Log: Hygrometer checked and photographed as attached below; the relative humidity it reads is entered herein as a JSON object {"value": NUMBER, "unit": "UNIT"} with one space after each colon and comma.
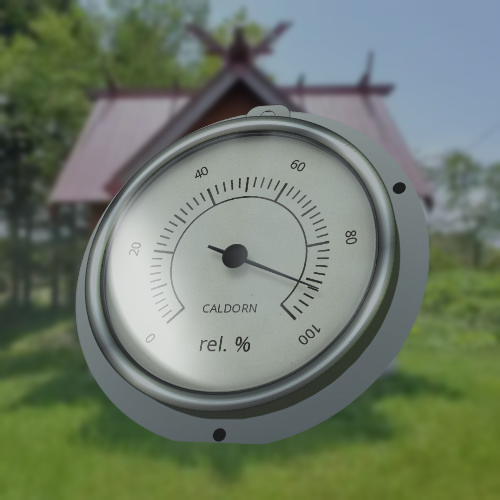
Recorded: {"value": 92, "unit": "%"}
